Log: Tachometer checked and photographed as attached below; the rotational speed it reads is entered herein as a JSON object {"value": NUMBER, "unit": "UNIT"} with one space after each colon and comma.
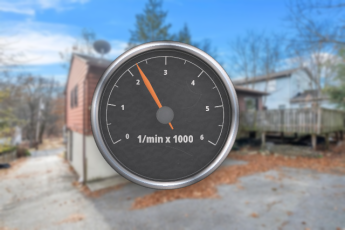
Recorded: {"value": 2250, "unit": "rpm"}
